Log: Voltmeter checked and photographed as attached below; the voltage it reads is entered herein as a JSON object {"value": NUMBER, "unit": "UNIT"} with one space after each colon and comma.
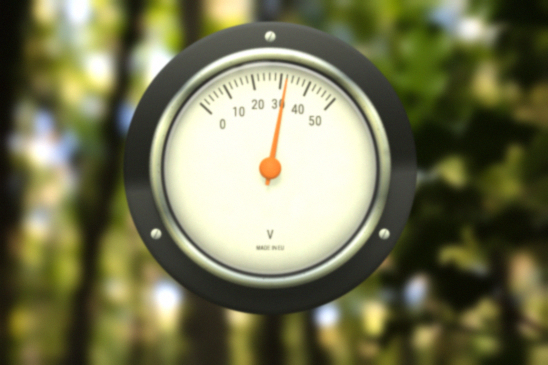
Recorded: {"value": 32, "unit": "V"}
